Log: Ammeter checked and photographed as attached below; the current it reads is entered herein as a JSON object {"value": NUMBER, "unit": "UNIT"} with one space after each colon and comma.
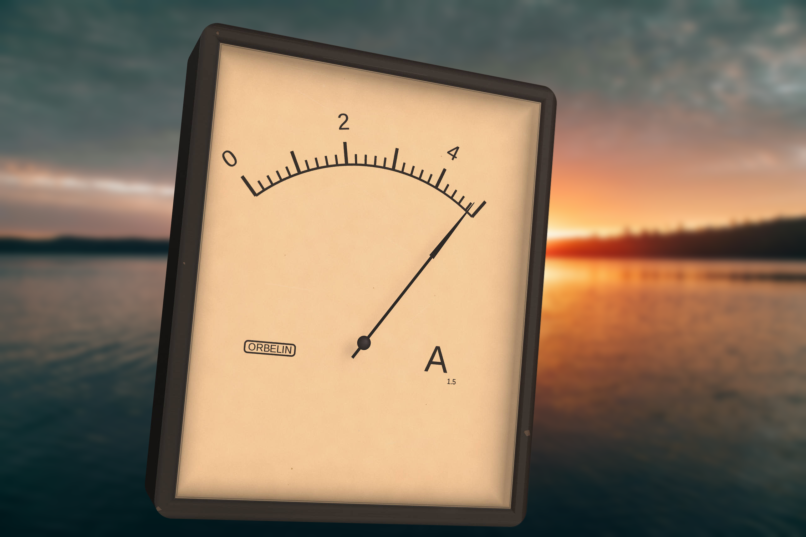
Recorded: {"value": 4.8, "unit": "A"}
